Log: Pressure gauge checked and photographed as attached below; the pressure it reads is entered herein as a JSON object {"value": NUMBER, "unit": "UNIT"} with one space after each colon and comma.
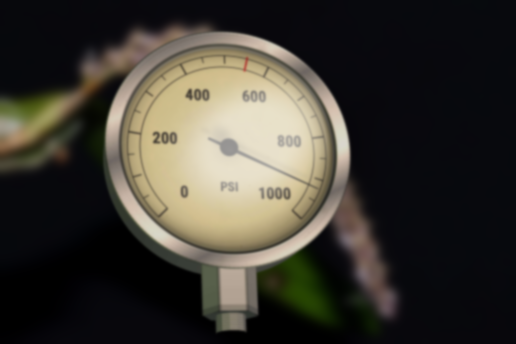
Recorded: {"value": 925, "unit": "psi"}
